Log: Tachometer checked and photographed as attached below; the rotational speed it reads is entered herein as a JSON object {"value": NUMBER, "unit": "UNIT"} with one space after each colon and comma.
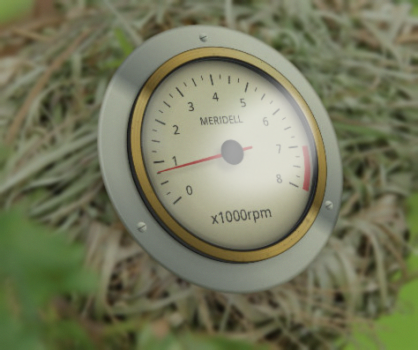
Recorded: {"value": 750, "unit": "rpm"}
